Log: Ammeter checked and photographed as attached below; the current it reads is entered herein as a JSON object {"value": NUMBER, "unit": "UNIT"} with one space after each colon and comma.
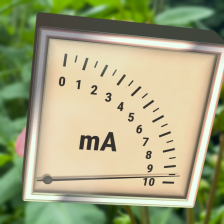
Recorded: {"value": 9.5, "unit": "mA"}
